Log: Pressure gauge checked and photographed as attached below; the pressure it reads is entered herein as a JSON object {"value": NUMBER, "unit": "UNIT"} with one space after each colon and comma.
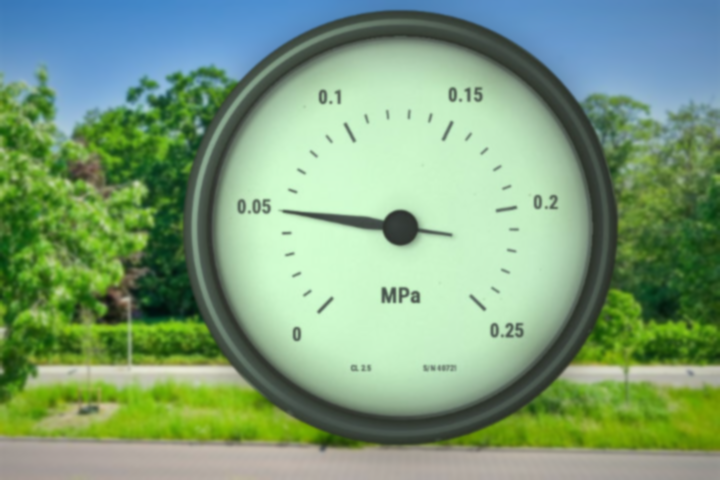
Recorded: {"value": 0.05, "unit": "MPa"}
